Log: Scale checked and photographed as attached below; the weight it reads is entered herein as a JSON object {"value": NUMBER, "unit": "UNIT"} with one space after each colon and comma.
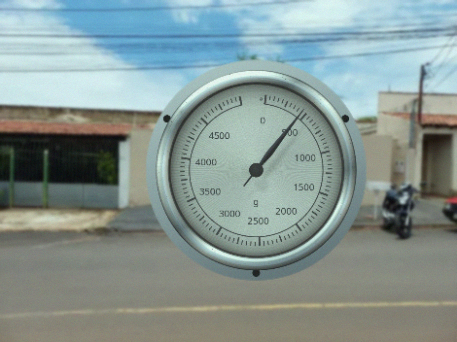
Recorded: {"value": 450, "unit": "g"}
